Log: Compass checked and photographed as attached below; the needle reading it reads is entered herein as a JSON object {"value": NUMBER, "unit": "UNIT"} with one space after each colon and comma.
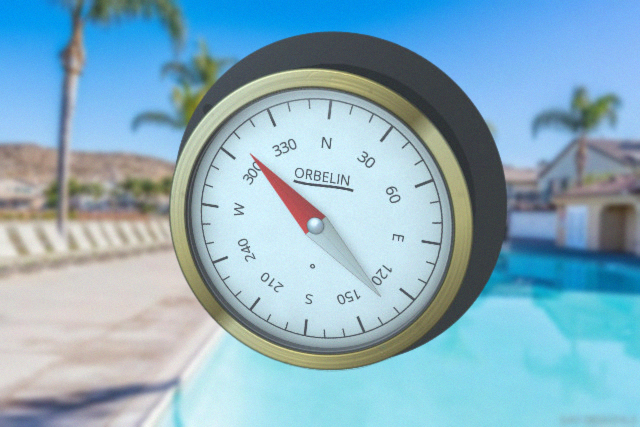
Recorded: {"value": 310, "unit": "°"}
